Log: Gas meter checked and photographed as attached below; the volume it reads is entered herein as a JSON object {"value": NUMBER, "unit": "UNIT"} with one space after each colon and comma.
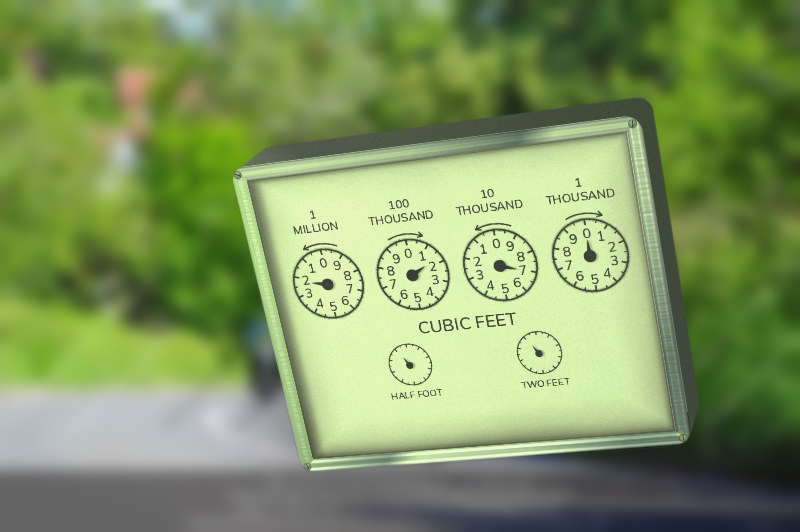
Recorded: {"value": 217000, "unit": "ft³"}
